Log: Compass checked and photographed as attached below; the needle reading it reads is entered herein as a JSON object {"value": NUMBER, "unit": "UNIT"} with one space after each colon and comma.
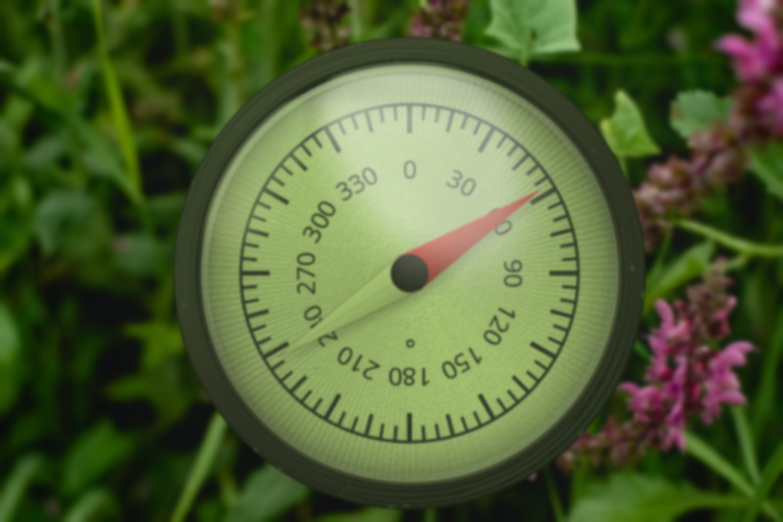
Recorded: {"value": 57.5, "unit": "°"}
